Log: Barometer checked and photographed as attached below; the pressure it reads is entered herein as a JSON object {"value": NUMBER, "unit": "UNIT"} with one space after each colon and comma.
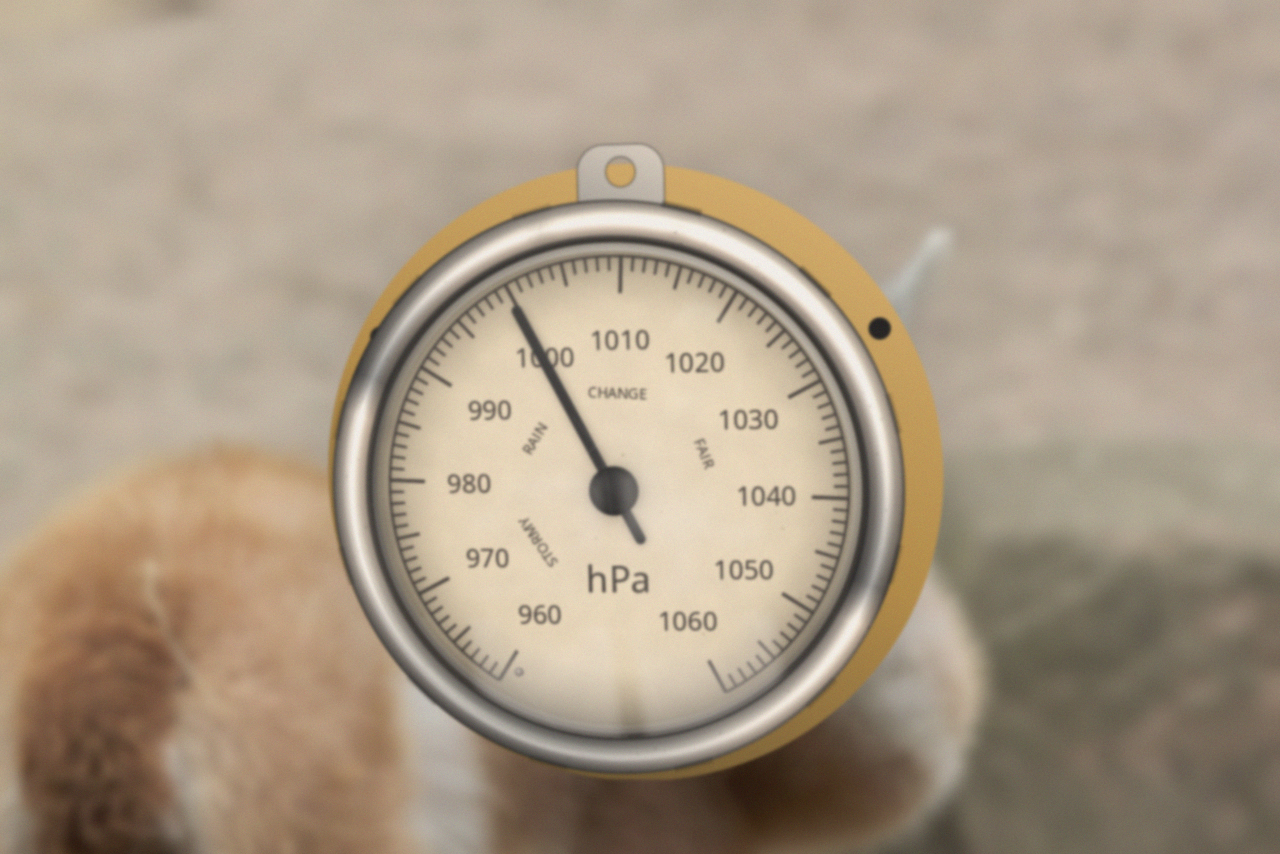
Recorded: {"value": 1000, "unit": "hPa"}
